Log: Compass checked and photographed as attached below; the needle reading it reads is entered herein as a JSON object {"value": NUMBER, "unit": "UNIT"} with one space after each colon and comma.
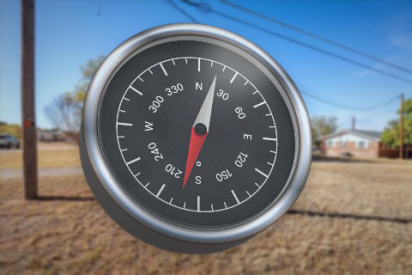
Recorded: {"value": 195, "unit": "°"}
